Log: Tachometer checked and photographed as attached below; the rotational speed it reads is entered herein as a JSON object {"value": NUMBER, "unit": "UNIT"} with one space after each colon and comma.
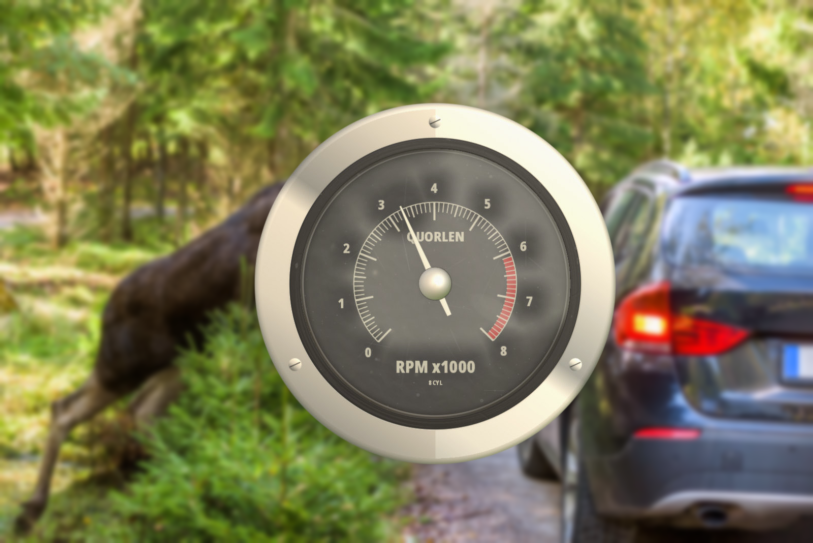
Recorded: {"value": 3300, "unit": "rpm"}
